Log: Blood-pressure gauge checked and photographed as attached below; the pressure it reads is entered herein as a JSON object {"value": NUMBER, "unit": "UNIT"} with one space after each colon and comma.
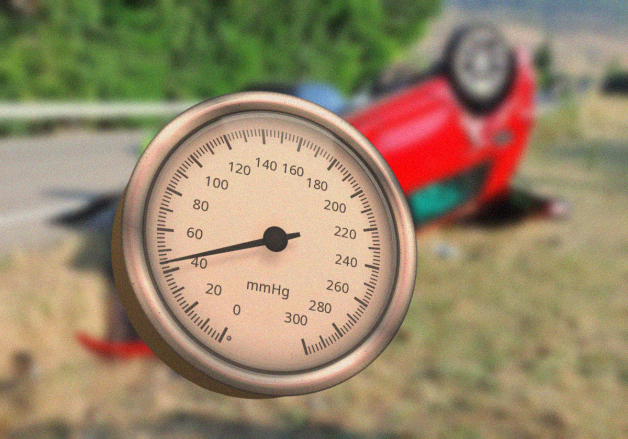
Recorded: {"value": 44, "unit": "mmHg"}
